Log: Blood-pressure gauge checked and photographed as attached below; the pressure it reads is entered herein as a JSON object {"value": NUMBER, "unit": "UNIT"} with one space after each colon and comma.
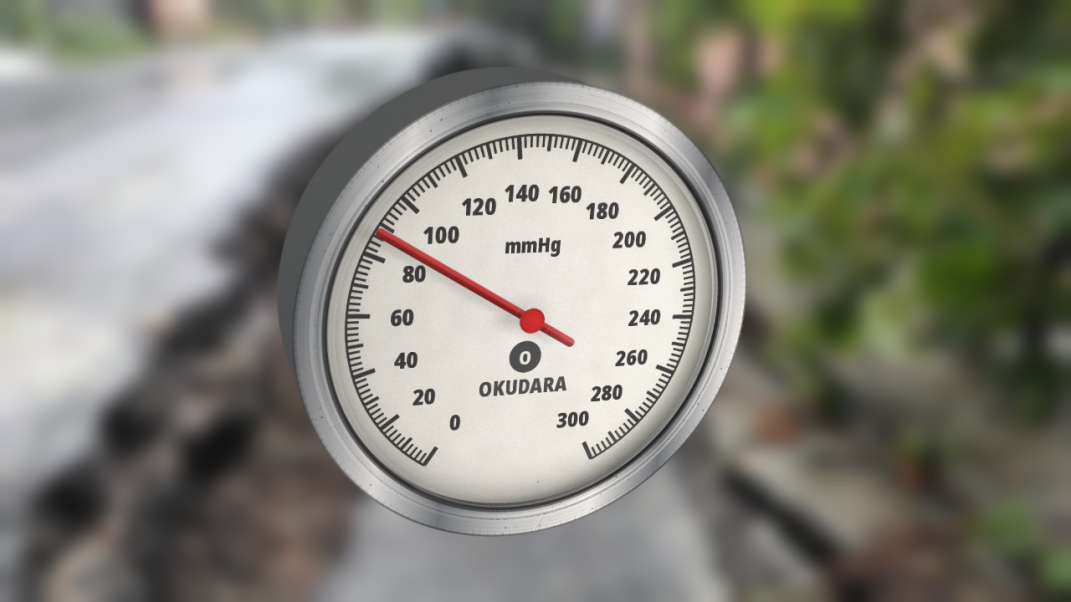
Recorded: {"value": 88, "unit": "mmHg"}
